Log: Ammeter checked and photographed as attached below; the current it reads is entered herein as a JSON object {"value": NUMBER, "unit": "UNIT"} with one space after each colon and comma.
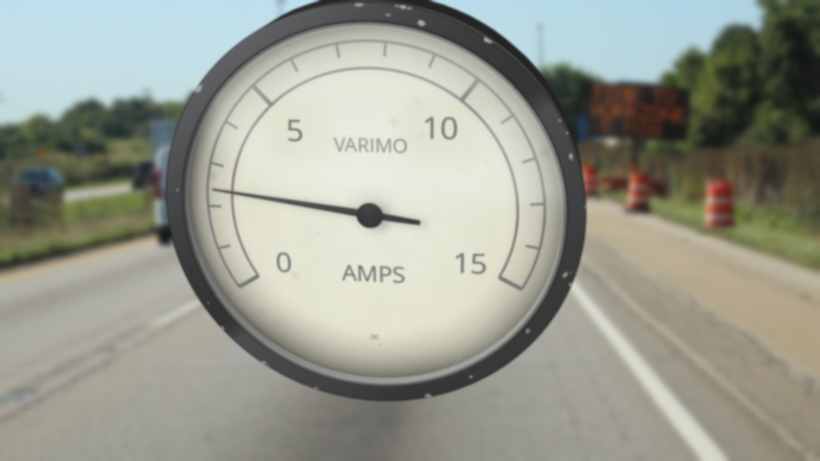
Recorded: {"value": 2.5, "unit": "A"}
